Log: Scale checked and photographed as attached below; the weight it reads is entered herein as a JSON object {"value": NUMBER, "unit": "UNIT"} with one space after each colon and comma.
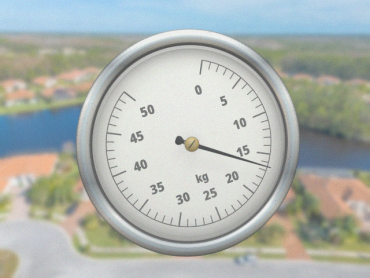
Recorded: {"value": 16.5, "unit": "kg"}
